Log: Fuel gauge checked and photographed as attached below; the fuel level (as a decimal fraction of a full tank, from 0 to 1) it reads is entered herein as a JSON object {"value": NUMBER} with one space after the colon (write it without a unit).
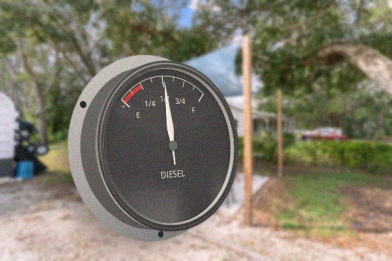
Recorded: {"value": 0.5}
